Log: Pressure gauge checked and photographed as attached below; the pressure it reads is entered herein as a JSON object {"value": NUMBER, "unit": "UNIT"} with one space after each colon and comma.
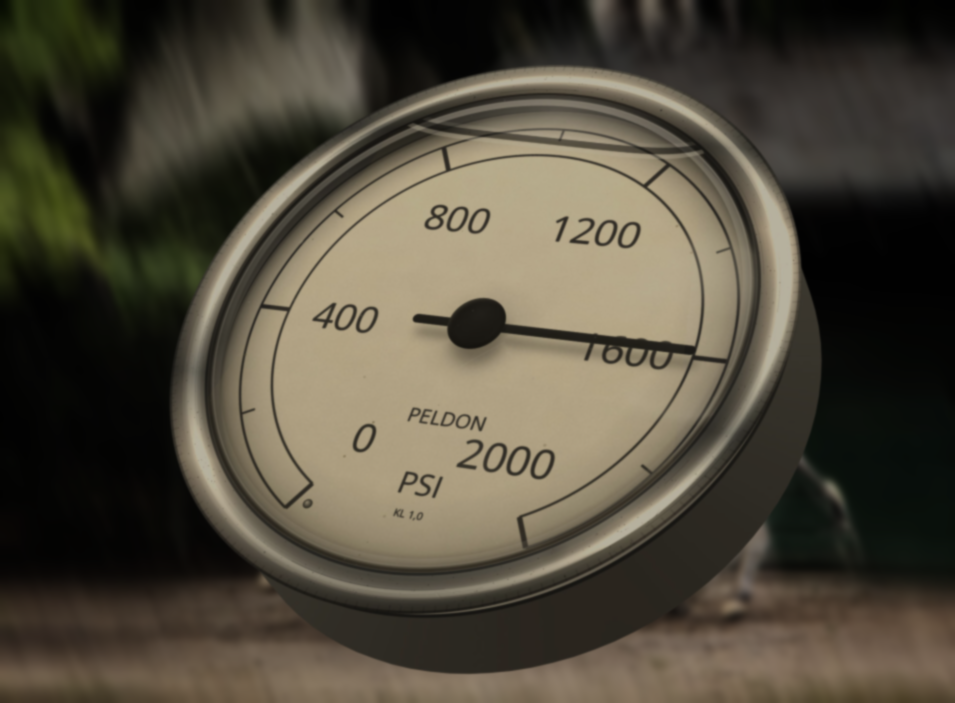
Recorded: {"value": 1600, "unit": "psi"}
